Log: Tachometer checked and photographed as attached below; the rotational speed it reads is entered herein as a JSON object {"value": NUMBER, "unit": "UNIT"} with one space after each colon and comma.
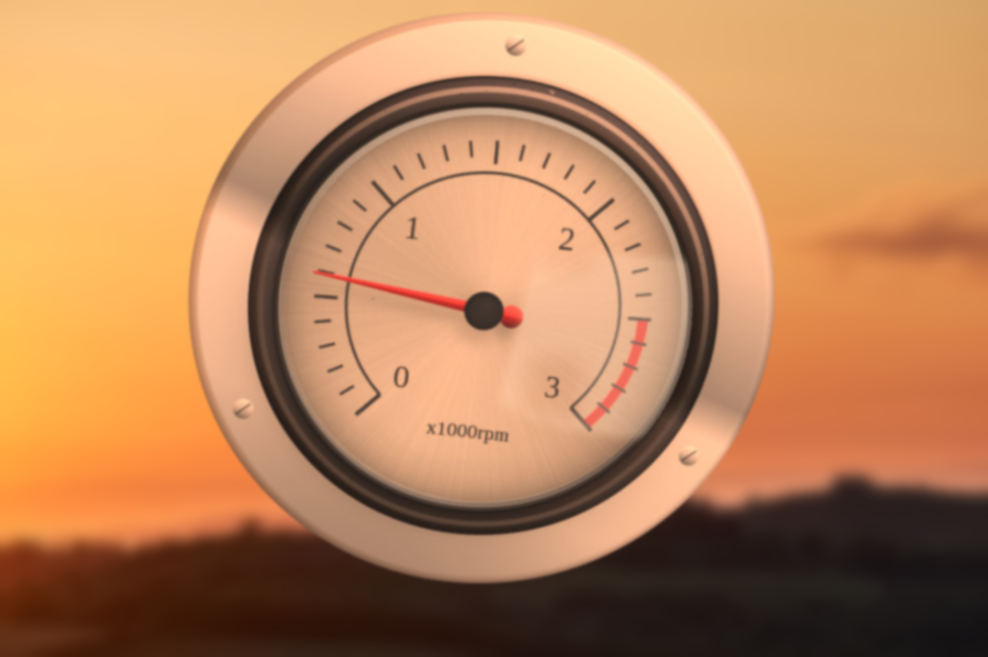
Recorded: {"value": 600, "unit": "rpm"}
